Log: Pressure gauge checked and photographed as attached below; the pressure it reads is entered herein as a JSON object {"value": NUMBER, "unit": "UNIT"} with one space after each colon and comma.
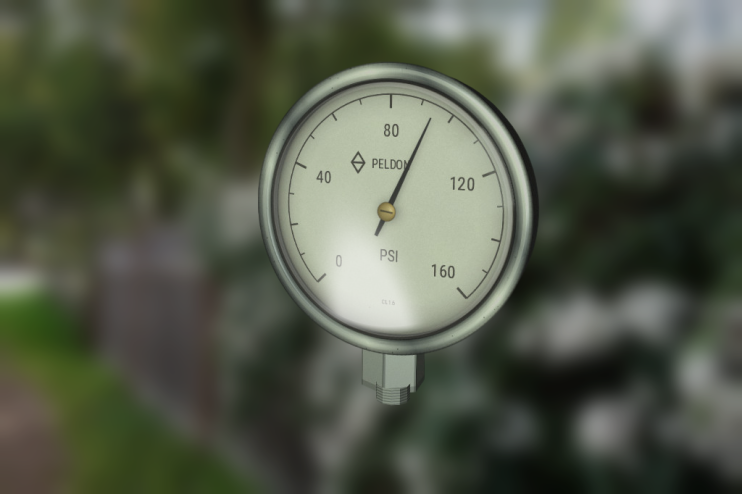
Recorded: {"value": 95, "unit": "psi"}
